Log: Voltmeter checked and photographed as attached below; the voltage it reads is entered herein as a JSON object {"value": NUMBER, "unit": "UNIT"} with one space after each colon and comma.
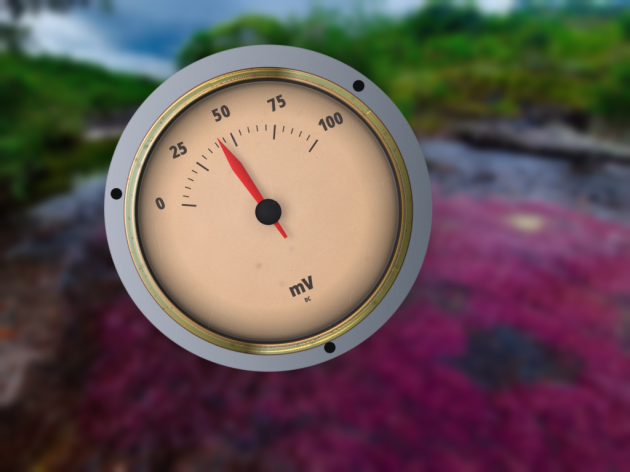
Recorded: {"value": 42.5, "unit": "mV"}
